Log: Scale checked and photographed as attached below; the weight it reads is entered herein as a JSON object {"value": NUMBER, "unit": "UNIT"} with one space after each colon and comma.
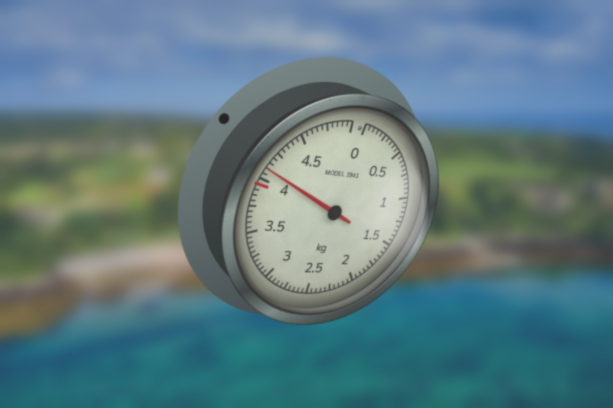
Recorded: {"value": 4.1, "unit": "kg"}
